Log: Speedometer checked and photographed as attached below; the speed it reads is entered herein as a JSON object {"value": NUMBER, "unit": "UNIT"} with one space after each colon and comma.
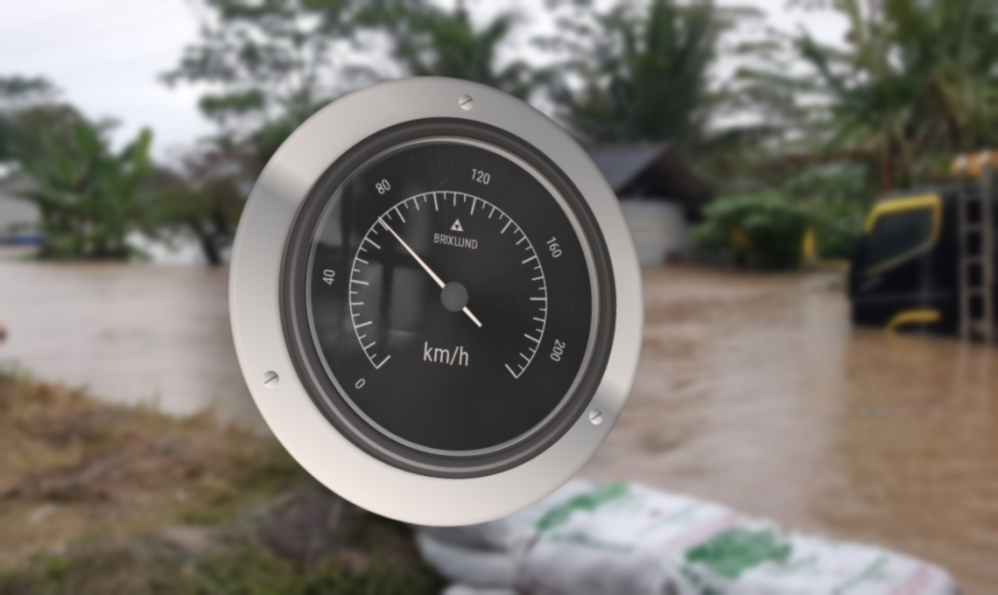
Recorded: {"value": 70, "unit": "km/h"}
